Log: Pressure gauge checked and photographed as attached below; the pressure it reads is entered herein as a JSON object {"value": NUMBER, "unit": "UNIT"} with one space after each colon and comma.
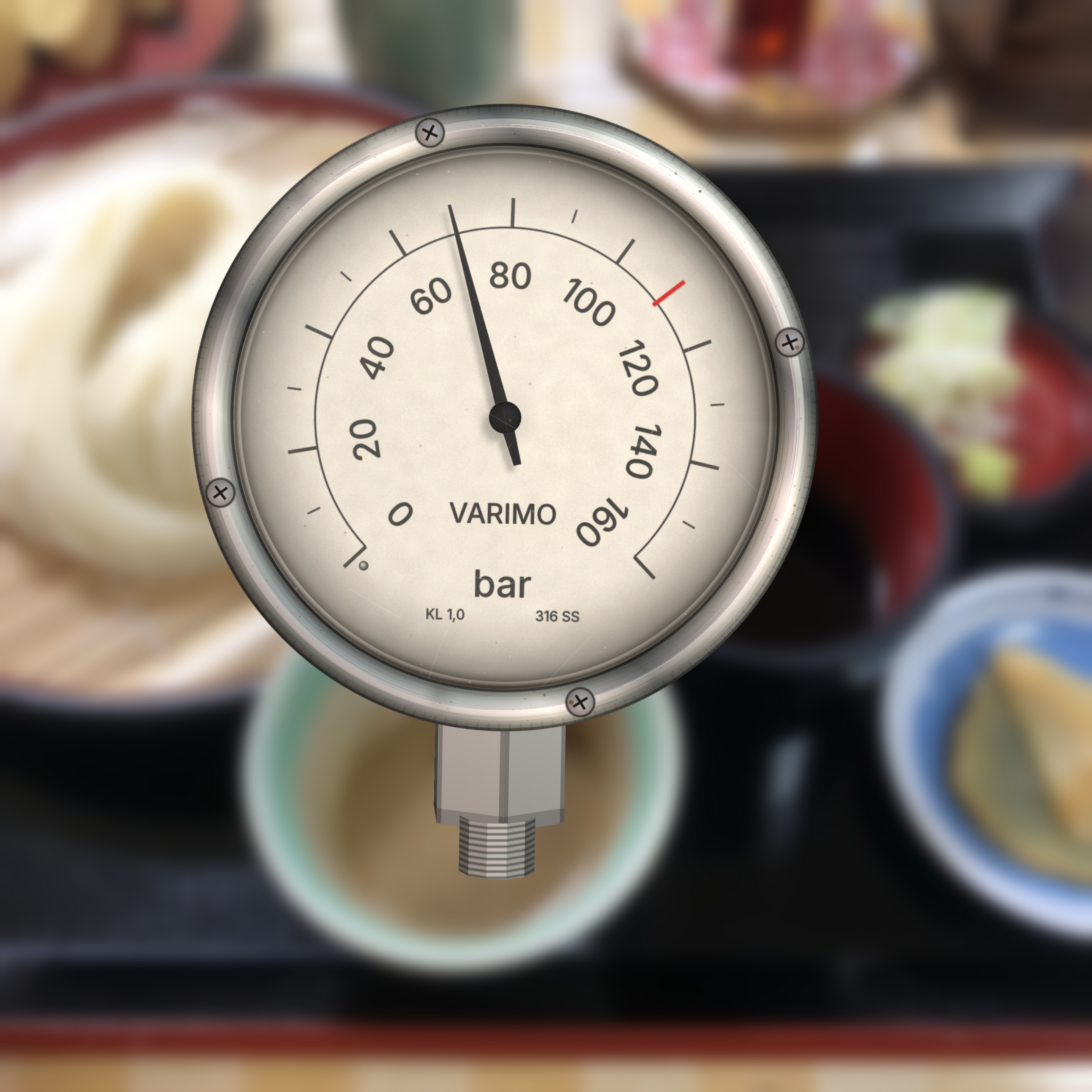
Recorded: {"value": 70, "unit": "bar"}
